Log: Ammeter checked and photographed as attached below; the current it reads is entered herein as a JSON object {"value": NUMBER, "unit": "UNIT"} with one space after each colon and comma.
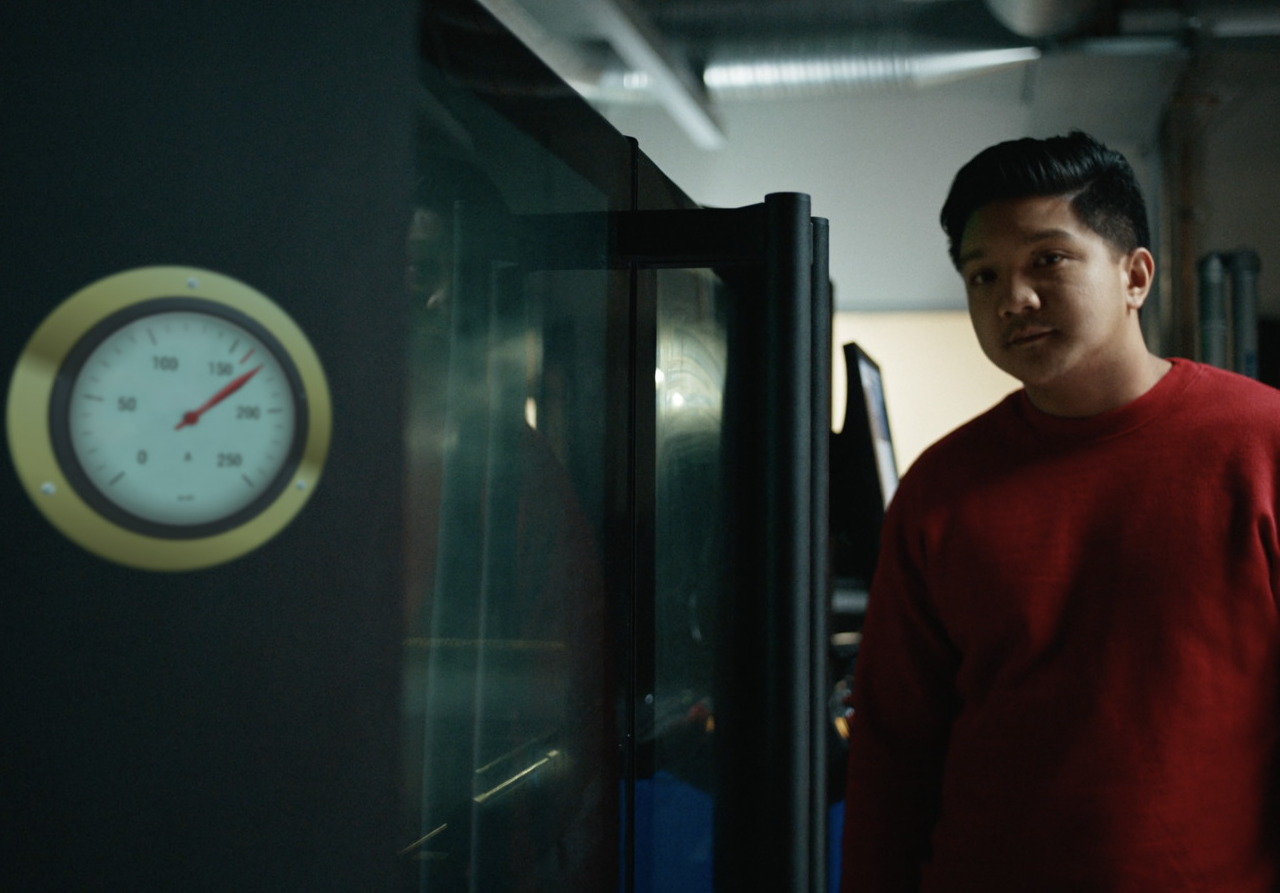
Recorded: {"value": 170, "unit": "A"}
